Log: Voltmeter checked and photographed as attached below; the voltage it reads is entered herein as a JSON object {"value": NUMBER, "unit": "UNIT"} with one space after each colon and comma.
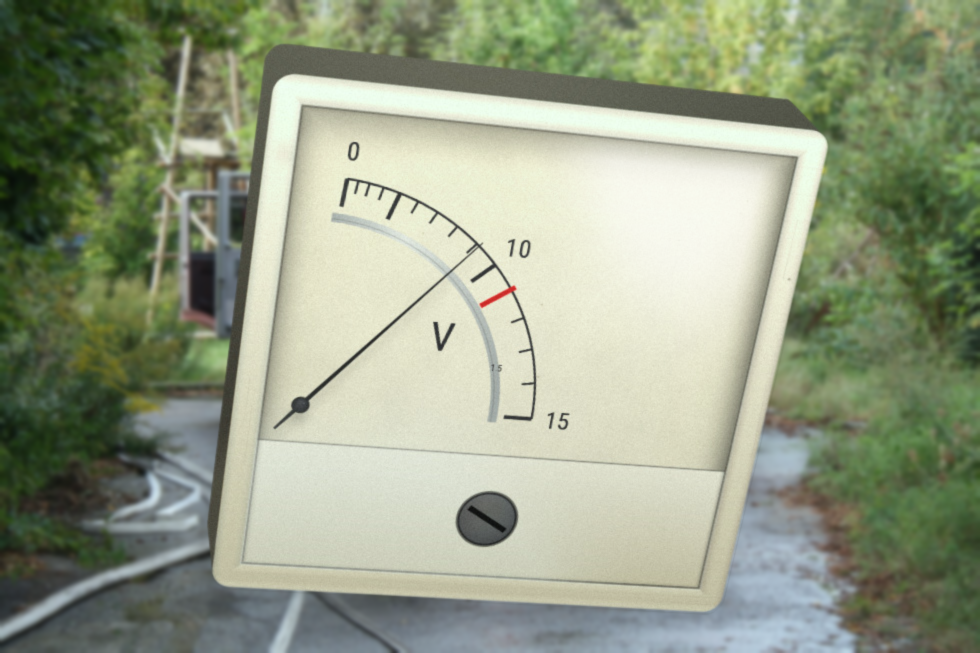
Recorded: {"value": 9, "unit": "V"}
